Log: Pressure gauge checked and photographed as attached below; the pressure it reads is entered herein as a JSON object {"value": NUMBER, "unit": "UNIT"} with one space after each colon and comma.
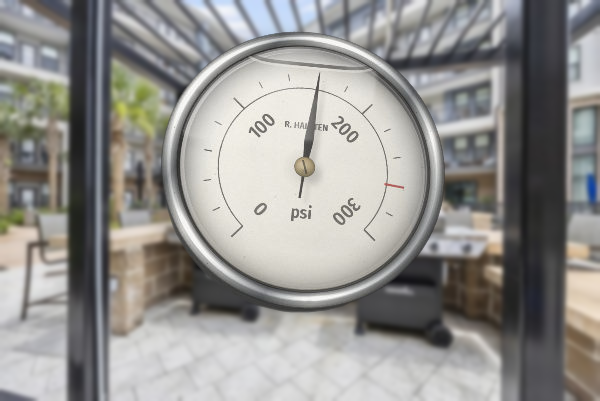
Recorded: {"value": 160, "unit": "psi"}
